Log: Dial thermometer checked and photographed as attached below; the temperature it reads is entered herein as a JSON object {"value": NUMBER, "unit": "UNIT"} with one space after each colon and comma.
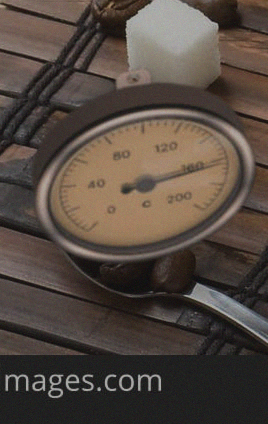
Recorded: {"value": 160, "unit": "°C"}
